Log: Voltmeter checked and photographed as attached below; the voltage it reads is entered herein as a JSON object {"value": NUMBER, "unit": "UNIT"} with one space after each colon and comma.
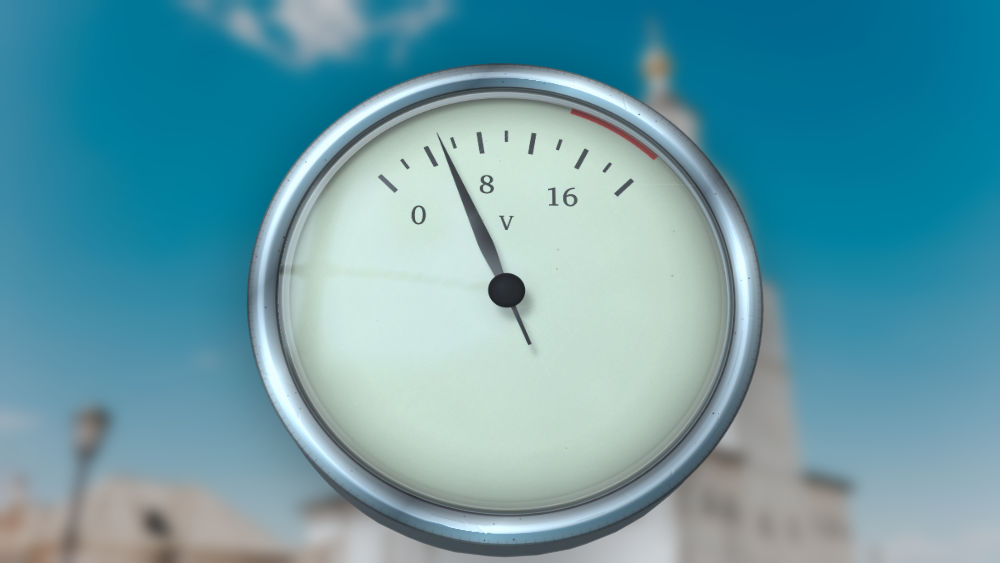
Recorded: {"value": 5, "unit": "V"}
